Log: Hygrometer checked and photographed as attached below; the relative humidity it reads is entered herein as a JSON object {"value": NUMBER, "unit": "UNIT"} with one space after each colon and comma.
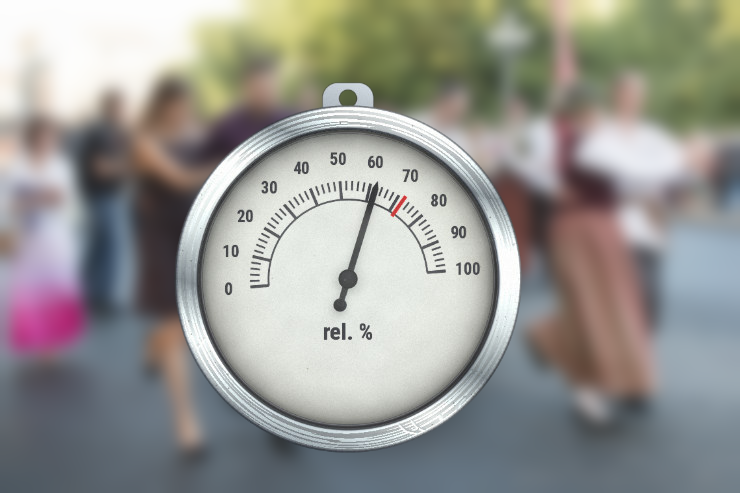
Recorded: {"value": 62, "unit": "%"}
